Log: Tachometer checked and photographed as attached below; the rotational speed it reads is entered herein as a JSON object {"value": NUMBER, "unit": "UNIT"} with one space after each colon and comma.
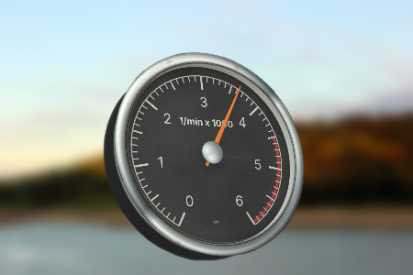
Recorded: {"value": 3600, "unit": "rpm"}
